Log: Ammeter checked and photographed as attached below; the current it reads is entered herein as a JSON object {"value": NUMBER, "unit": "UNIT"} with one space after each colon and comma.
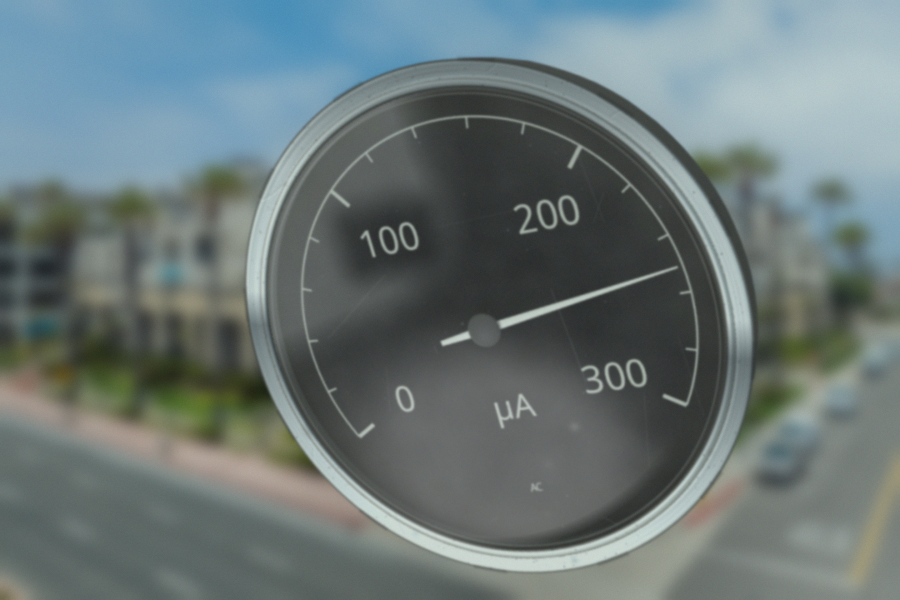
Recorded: {"value": 250, "unit": "µA"}
